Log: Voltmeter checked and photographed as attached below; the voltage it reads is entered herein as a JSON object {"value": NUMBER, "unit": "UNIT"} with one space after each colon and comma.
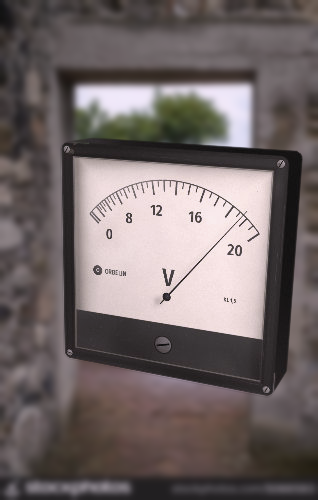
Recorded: {"value": 18.75, "unit": "V"}
